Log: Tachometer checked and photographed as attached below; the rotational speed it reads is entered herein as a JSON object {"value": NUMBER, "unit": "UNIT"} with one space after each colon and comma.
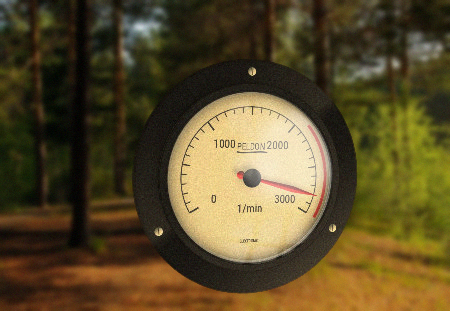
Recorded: {"value": 2800, "unit": "rpm"}
